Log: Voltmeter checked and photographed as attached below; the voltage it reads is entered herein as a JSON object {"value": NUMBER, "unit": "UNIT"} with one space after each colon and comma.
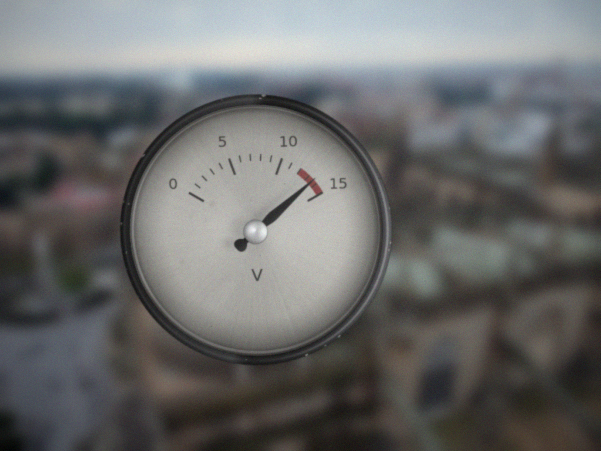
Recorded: {"value": 13.5, "unit": "V"}
